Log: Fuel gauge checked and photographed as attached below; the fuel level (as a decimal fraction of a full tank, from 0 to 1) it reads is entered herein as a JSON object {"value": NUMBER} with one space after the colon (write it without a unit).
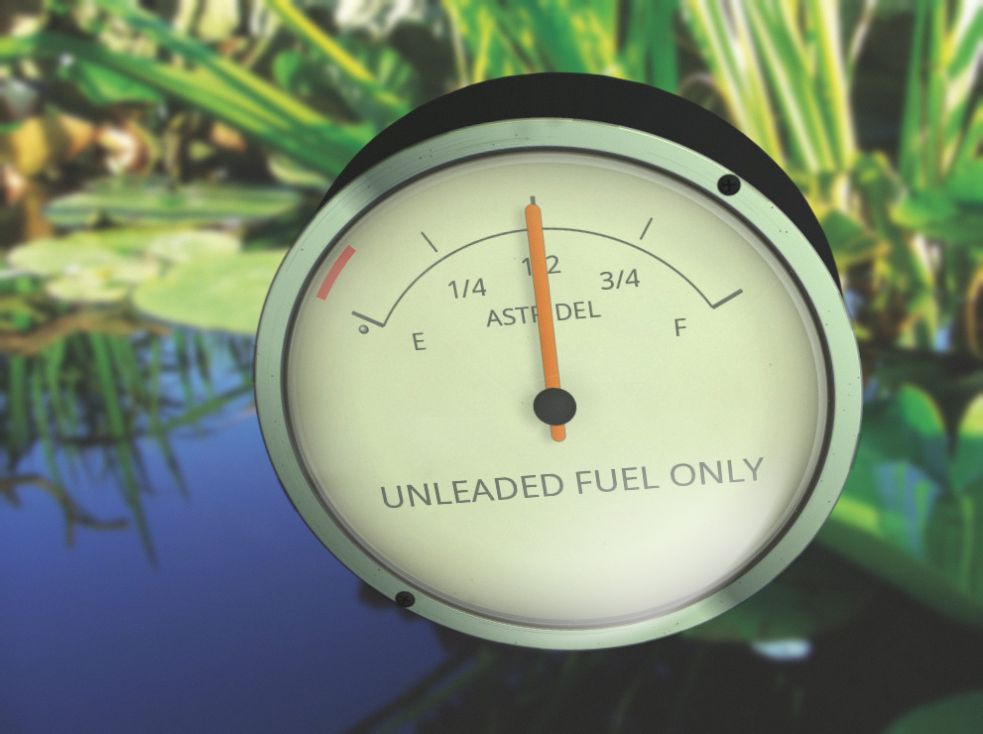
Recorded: {"value": 0.5}
